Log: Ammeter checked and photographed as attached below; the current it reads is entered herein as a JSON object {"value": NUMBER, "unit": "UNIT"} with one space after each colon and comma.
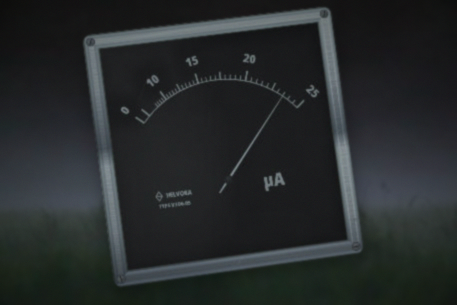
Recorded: {"value": 23.5, "unit": "µA"}
